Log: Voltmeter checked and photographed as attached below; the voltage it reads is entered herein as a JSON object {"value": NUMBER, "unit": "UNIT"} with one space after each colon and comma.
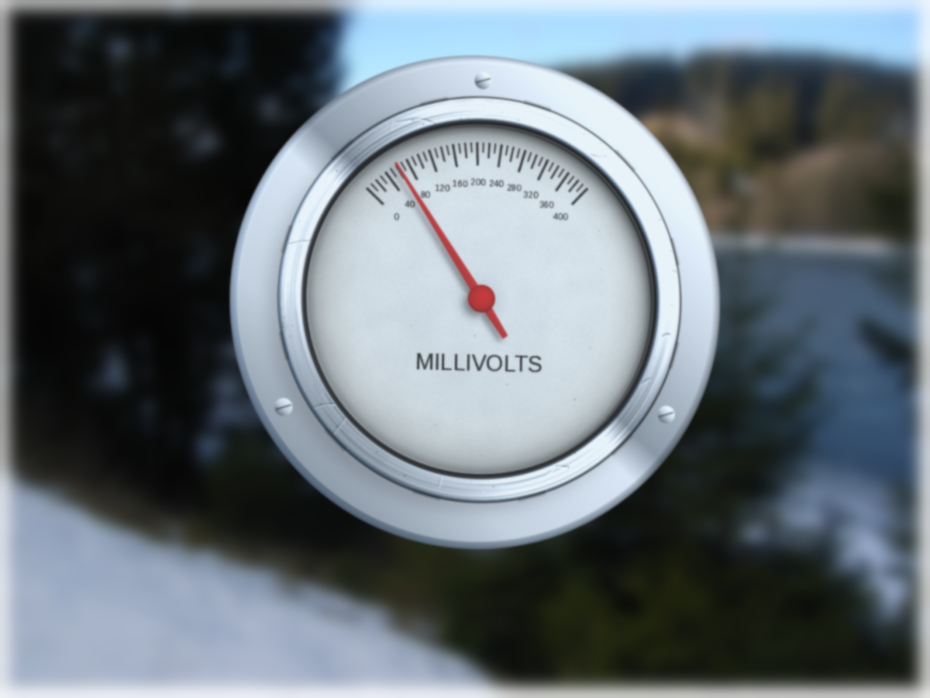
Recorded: {"value": 60, "unit": "mV"}
